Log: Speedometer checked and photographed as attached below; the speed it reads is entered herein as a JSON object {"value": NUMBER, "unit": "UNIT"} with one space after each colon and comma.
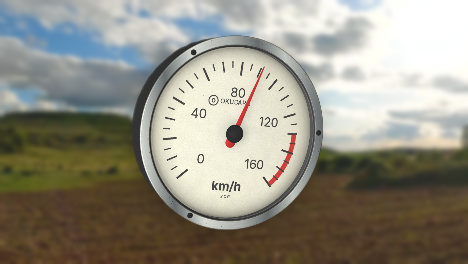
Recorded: {"value": 90, "unit": "km/h"}
